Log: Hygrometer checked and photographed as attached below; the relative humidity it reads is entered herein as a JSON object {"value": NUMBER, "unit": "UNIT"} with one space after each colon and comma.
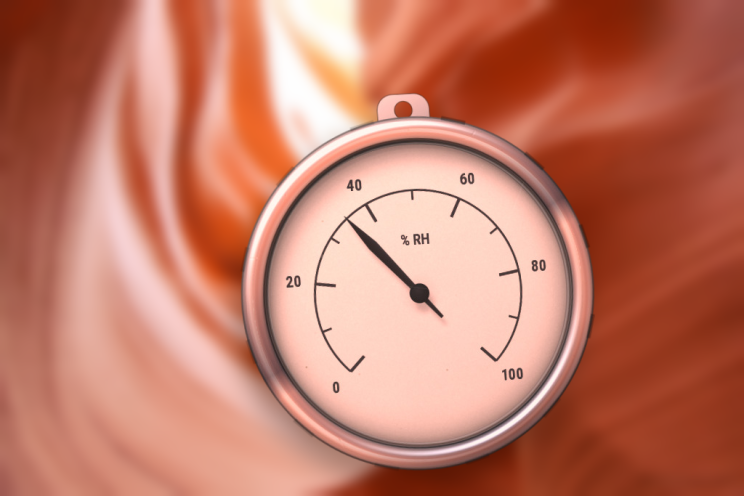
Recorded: {"value": 35, "unit": "%"}
